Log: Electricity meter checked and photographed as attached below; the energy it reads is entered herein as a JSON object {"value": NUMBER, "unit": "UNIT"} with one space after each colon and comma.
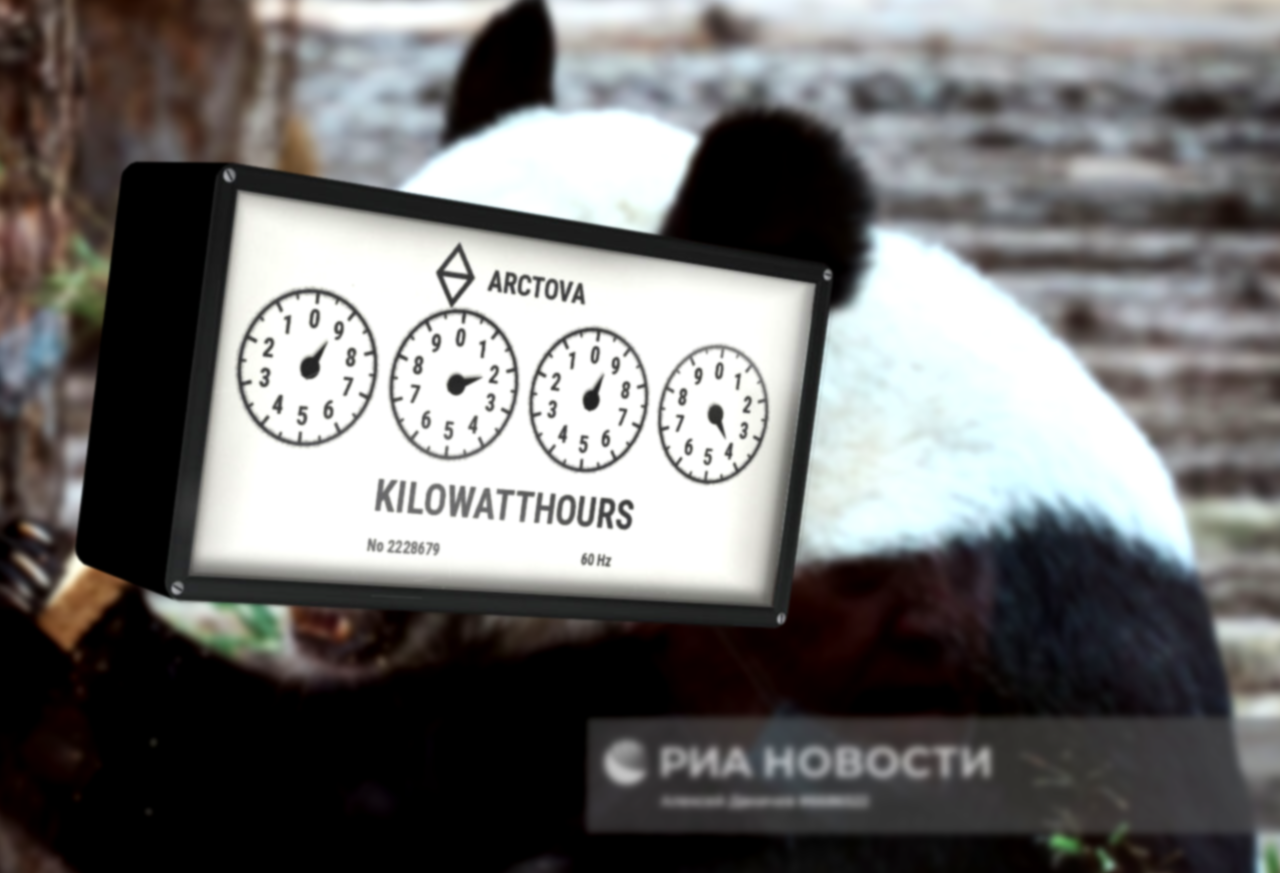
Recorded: {"value": 9194, "unit": "kWh"}
